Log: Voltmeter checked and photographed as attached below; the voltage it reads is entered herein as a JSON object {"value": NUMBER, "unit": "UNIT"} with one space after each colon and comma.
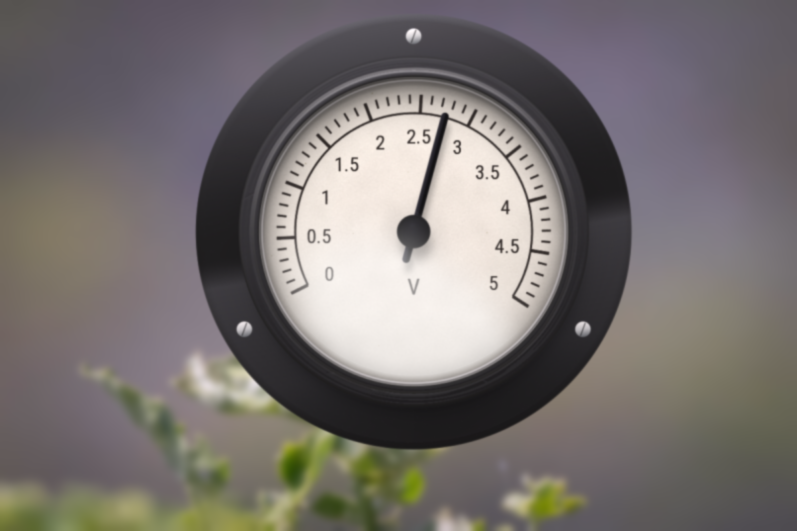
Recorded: {"value": 2.75, "unit": "V"}
